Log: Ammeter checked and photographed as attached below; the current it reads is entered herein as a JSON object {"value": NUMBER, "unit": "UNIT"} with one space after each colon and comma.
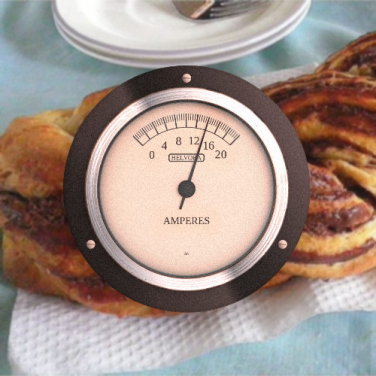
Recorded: {"value": 14, "unit": "A"}
